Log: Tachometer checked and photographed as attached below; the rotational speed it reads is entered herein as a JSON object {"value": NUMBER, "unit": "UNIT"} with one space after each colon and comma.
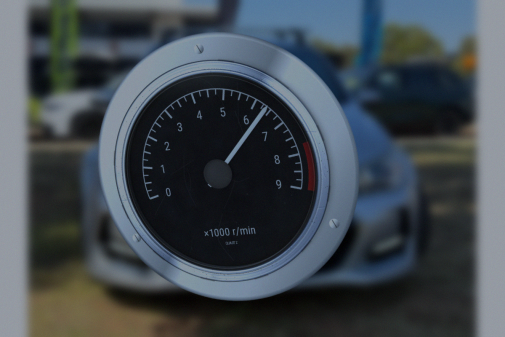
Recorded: {"value": 6375, "unit": "rpm"}
